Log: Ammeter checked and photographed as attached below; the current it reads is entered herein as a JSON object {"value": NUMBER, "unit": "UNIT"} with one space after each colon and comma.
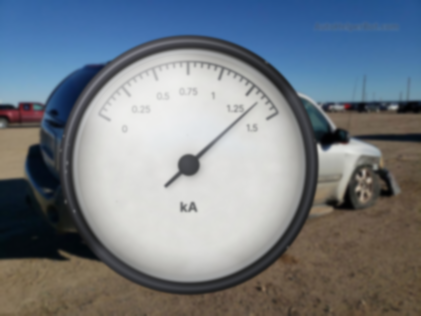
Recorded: {"value": 1.35, "unit": "kA"}
